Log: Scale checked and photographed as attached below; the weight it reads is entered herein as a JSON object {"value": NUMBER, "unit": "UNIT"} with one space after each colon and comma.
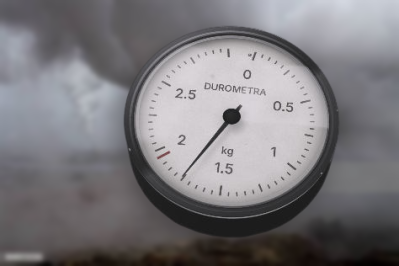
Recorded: {"value": 1.75, "unit": "kg"}
